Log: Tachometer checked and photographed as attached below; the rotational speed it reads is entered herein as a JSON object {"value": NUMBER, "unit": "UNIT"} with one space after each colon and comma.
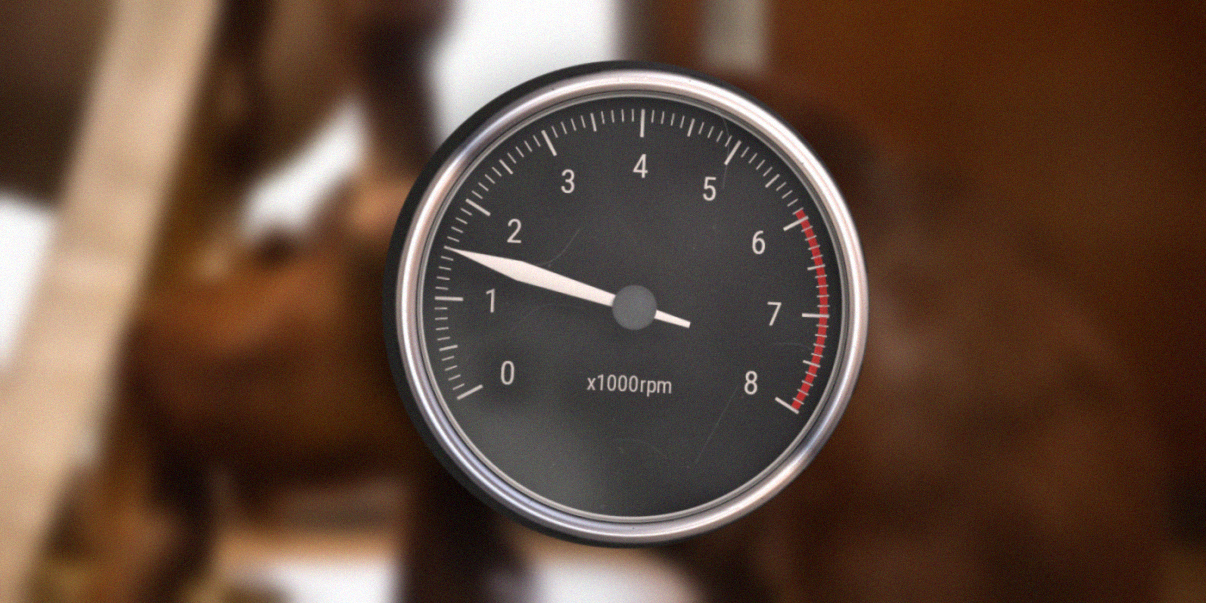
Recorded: {"value": 1500, "unit": "rpm"}
